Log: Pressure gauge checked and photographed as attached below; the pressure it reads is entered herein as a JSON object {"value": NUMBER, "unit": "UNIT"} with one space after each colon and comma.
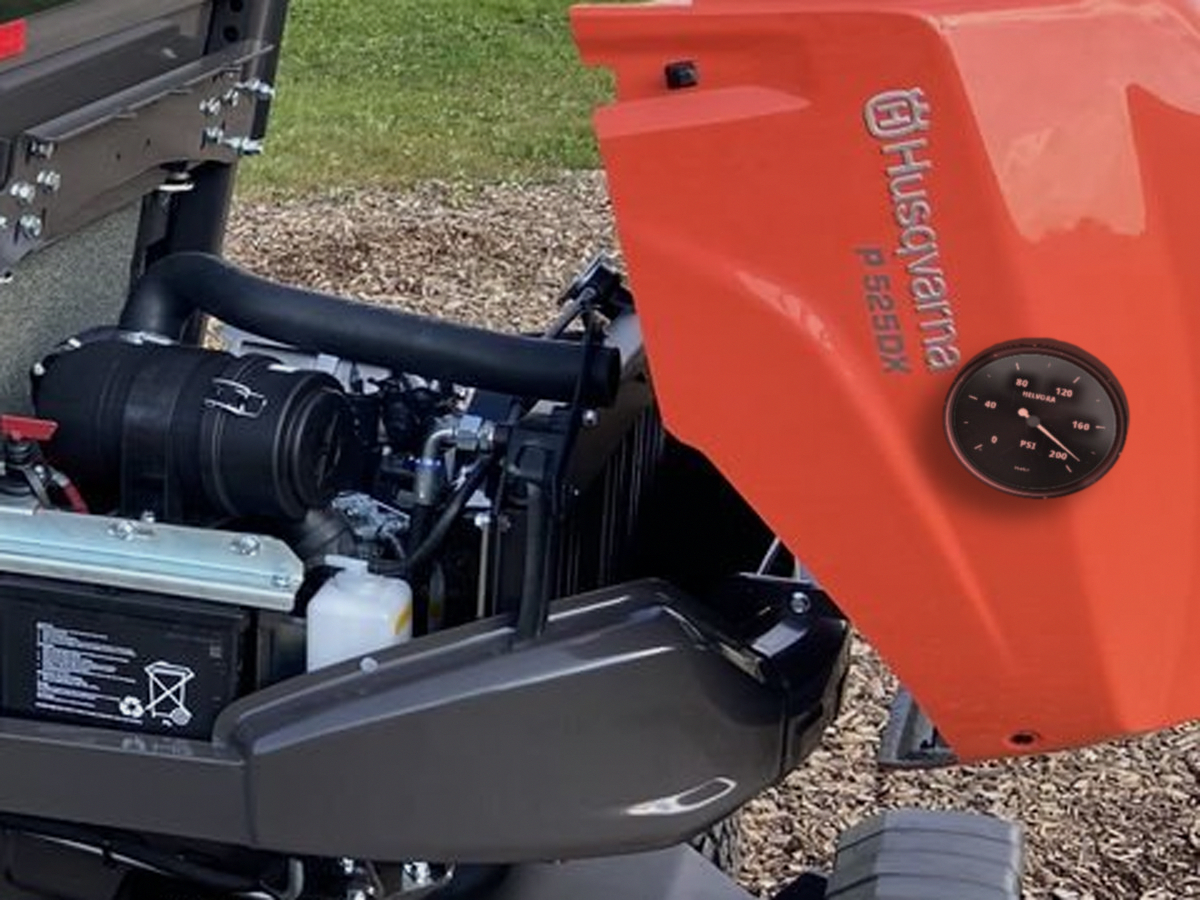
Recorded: {"value": 190, "unit": "psi"}
